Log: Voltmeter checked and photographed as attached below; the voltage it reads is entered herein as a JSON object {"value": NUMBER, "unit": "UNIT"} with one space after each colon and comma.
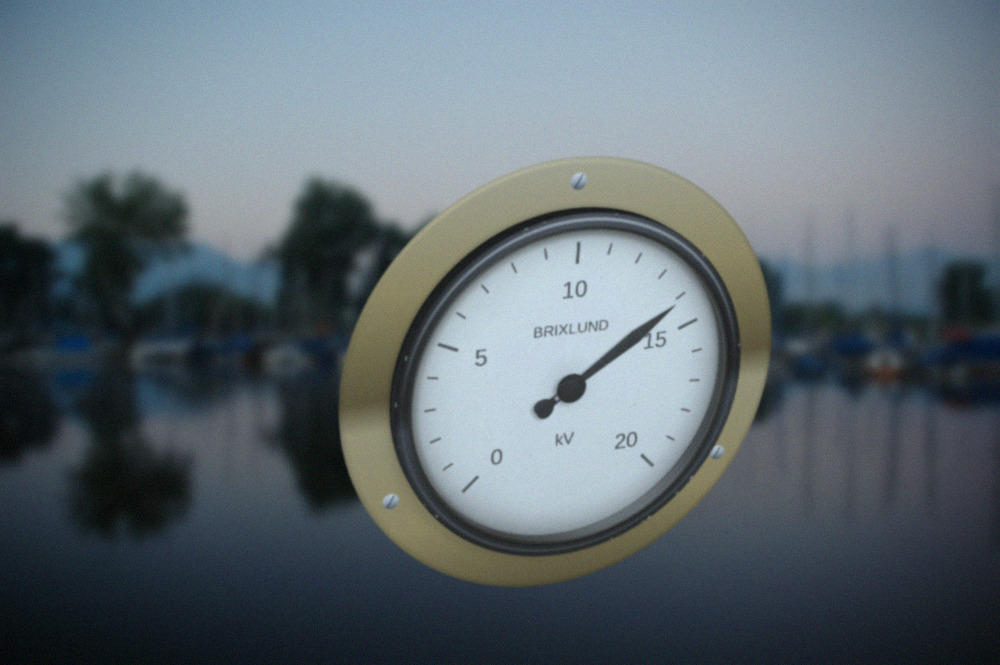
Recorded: {"value": 14, "unit": "kV"}
